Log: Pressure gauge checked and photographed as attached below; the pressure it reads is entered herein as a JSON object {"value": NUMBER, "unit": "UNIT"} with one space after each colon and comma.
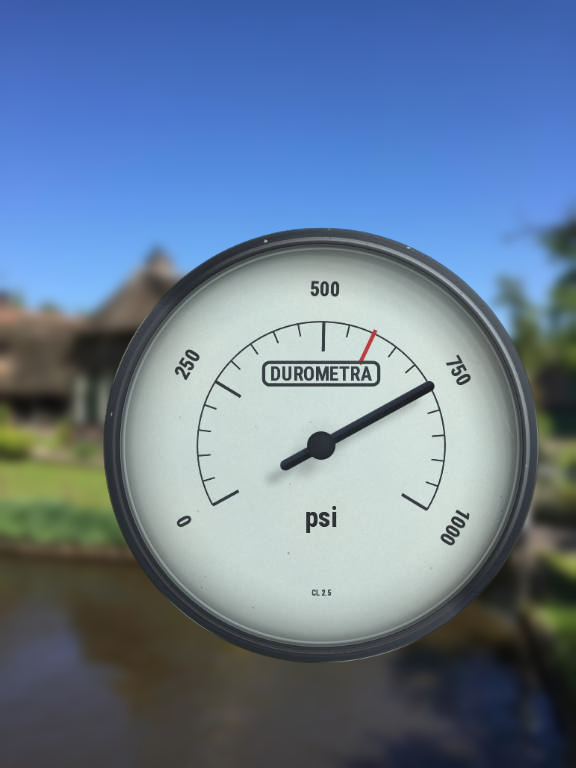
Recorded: {"value": 750, "unit": "psi"}
